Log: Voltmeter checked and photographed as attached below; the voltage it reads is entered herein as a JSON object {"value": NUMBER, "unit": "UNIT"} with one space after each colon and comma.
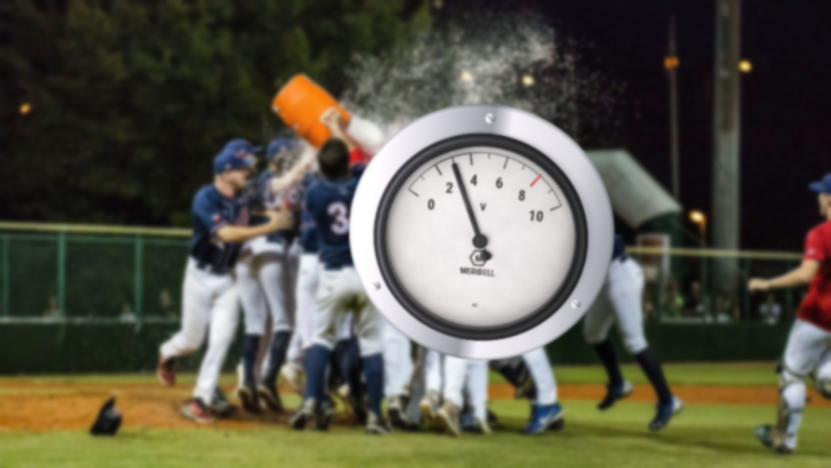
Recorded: {"value": 3, "unit": "V"}
